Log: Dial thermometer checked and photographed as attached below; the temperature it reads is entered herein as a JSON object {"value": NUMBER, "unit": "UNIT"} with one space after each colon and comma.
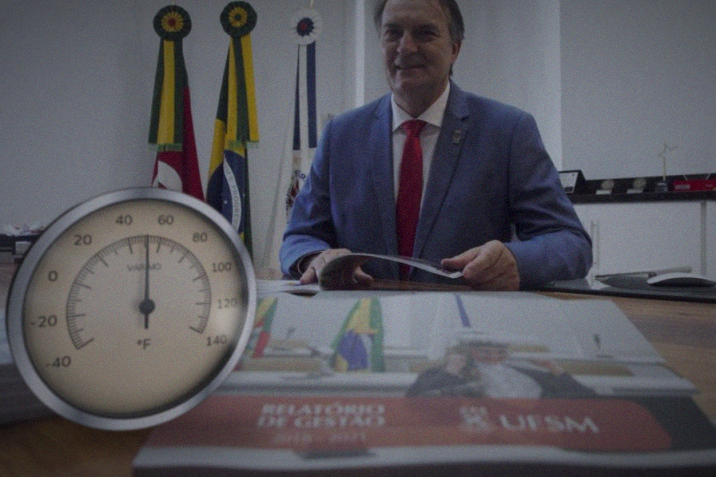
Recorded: {"value": 50, "unit": "°F"}
